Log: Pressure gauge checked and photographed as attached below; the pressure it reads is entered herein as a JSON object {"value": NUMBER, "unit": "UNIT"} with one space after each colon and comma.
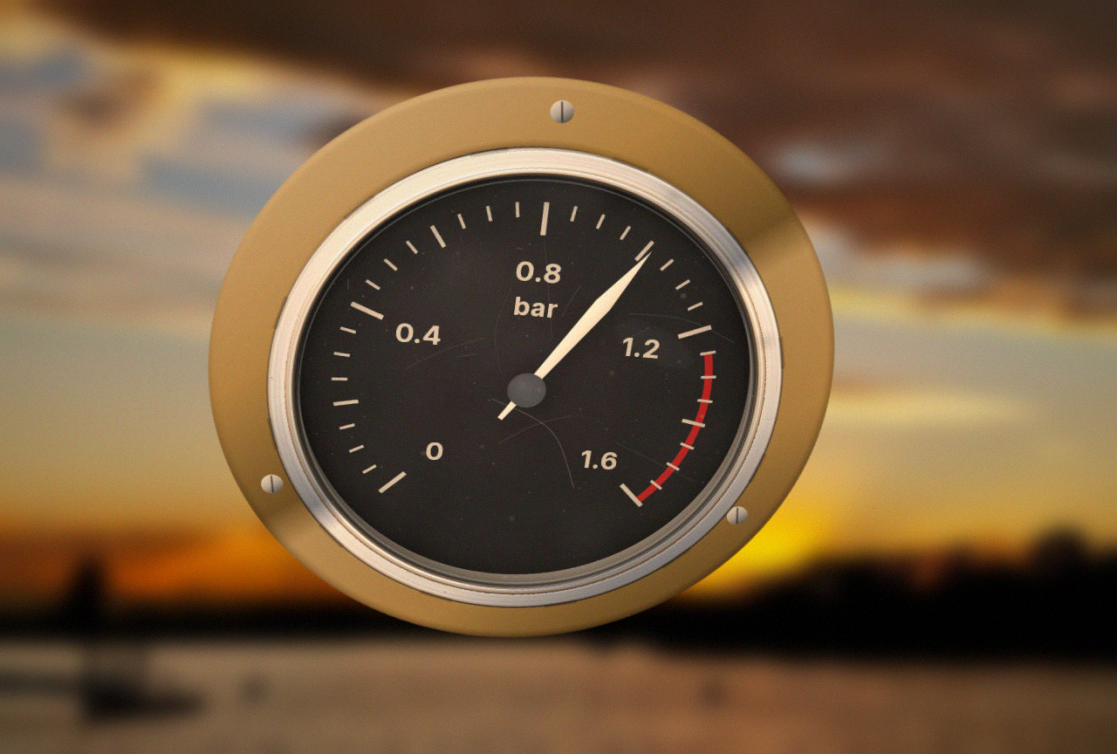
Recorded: {"value": 1, "unit": "bar"}
